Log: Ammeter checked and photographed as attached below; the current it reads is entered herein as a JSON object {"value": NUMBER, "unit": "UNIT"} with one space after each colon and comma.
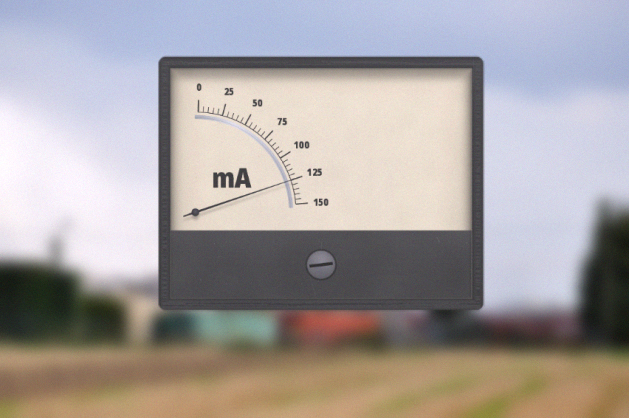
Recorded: {"value": 125, "unit": "mA"}
